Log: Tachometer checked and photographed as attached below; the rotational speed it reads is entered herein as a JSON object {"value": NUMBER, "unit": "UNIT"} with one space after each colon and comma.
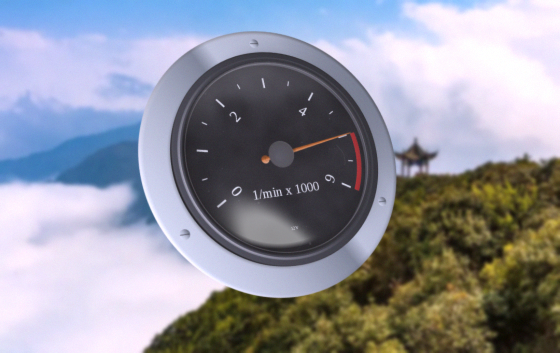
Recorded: {"value": 5000, "unit": "rpm"}
